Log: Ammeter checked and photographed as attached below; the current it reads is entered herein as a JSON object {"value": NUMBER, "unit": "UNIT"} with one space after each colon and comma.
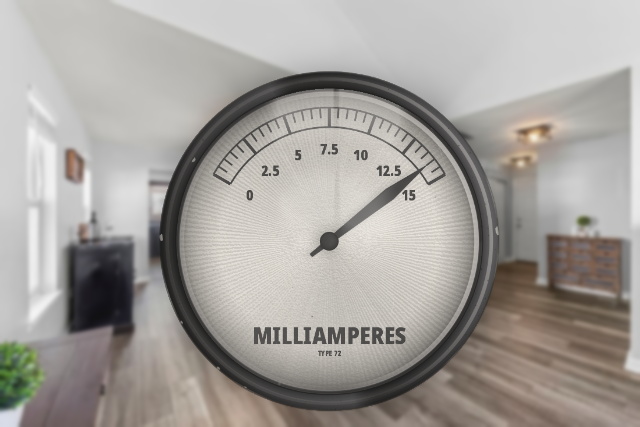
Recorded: {"value": 14, "unit": "mA"}
